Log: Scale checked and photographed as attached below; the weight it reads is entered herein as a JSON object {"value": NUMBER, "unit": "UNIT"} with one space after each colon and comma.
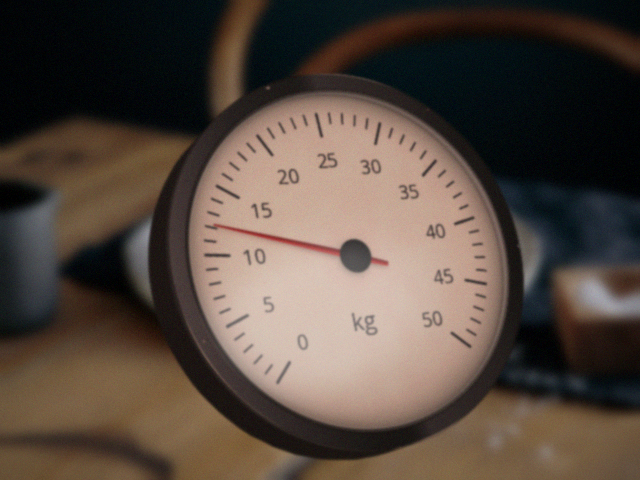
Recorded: {"value": 12, "unit": "kg"}
